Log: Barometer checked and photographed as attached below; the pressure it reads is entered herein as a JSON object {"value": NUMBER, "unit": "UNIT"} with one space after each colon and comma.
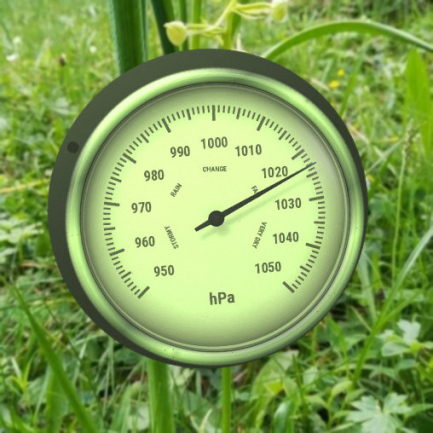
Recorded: {"value": 1023, "unit": "hPa"}
